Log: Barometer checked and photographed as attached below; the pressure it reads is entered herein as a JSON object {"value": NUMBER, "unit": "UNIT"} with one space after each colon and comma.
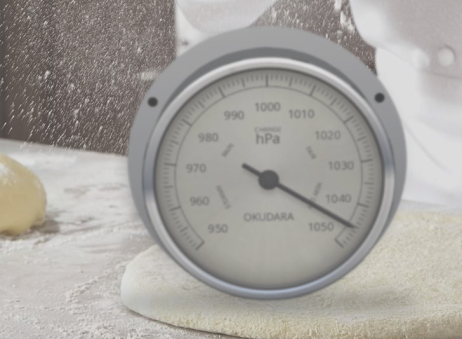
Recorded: {"value": 1045, "unit": "hPa"}
